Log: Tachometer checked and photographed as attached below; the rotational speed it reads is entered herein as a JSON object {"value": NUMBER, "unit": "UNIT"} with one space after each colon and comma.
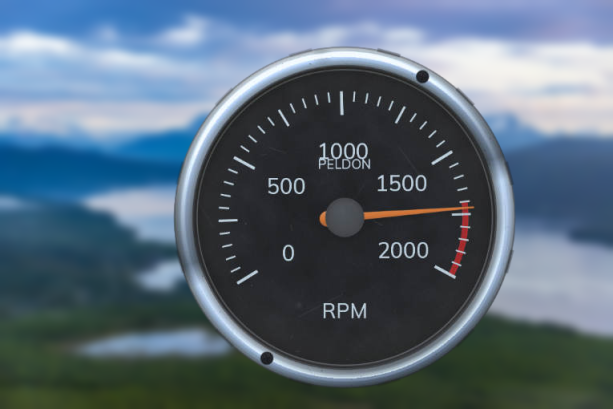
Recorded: {"value": 1725, "unit": "rpm"}
